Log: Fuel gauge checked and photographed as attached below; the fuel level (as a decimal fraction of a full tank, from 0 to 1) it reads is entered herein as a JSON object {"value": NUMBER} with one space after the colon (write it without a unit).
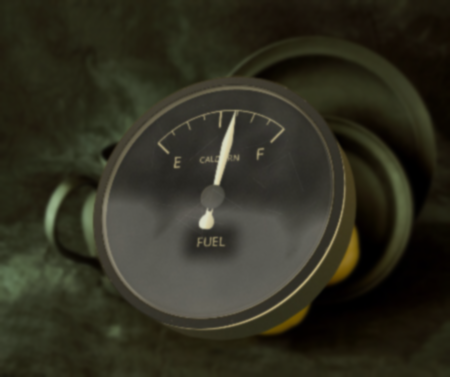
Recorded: {"value": 0.625}
